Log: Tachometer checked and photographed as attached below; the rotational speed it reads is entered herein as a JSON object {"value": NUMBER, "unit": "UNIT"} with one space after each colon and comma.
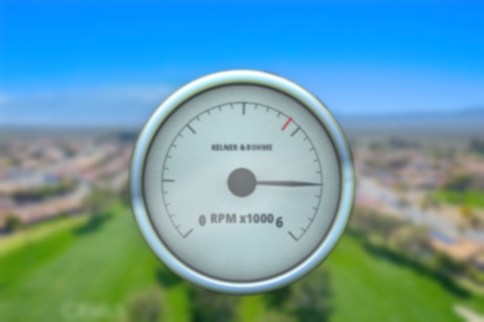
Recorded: {"value": 5000, "unit": "rpm"}
